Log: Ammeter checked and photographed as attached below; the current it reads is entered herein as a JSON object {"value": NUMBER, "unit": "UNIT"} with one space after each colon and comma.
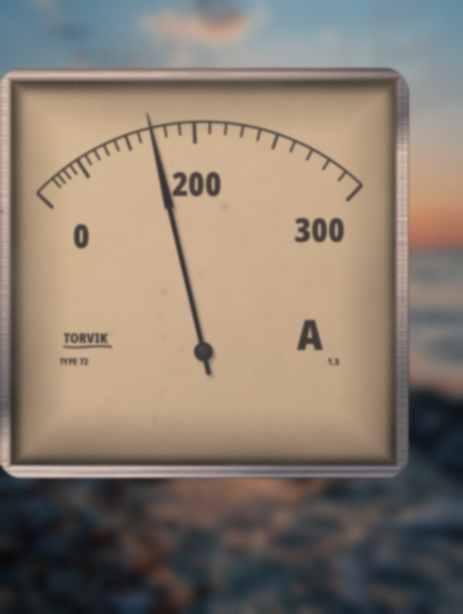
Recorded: {"value": 170, "unit": "A"}
